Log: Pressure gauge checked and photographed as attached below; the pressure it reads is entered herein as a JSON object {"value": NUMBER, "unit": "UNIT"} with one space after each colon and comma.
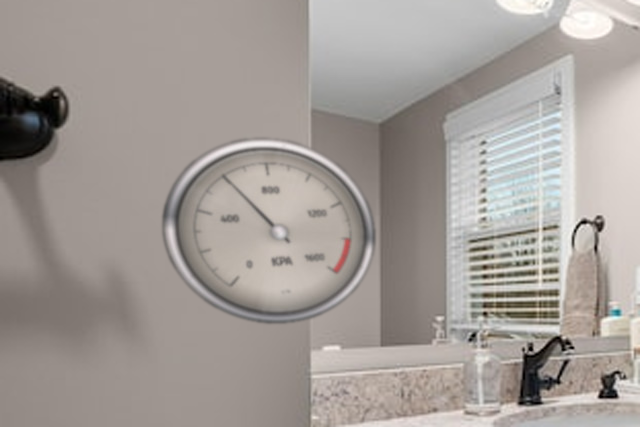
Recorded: {"value": 600, "unit": "kPa"}
